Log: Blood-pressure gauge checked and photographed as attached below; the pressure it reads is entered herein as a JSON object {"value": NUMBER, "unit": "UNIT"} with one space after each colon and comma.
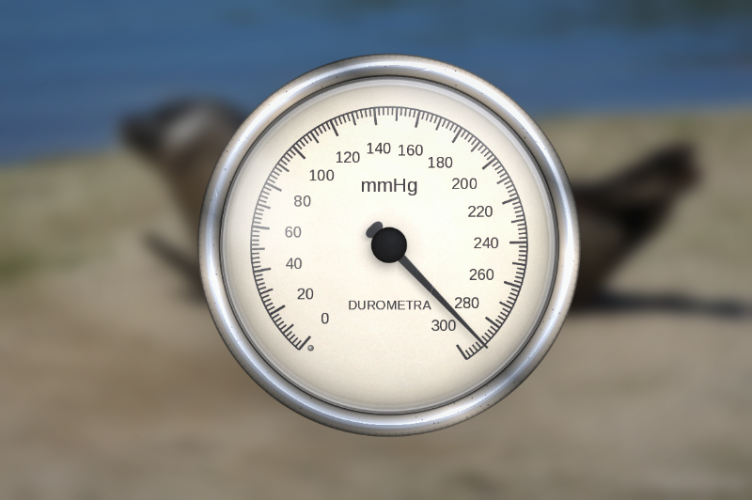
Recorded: {"value": 290, "unit": "mmHg"}
